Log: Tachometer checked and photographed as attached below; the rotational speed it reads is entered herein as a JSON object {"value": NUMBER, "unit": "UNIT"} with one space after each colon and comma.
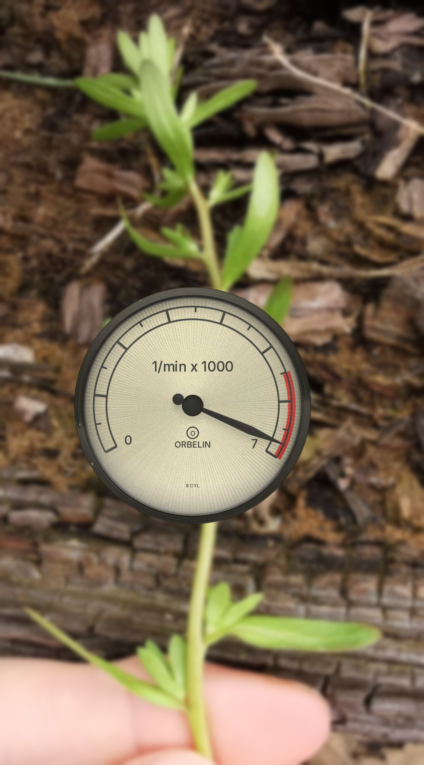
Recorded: {"value": 6750, "unit": "rpm"}
